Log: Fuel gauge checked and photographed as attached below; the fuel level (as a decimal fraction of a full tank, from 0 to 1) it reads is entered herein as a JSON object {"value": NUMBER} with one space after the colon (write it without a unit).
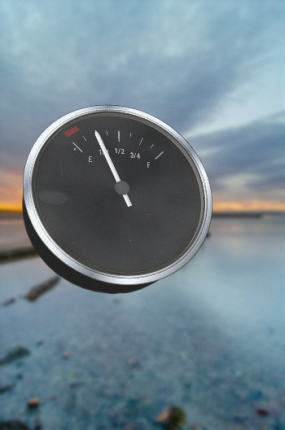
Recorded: {"value": 0.25}
